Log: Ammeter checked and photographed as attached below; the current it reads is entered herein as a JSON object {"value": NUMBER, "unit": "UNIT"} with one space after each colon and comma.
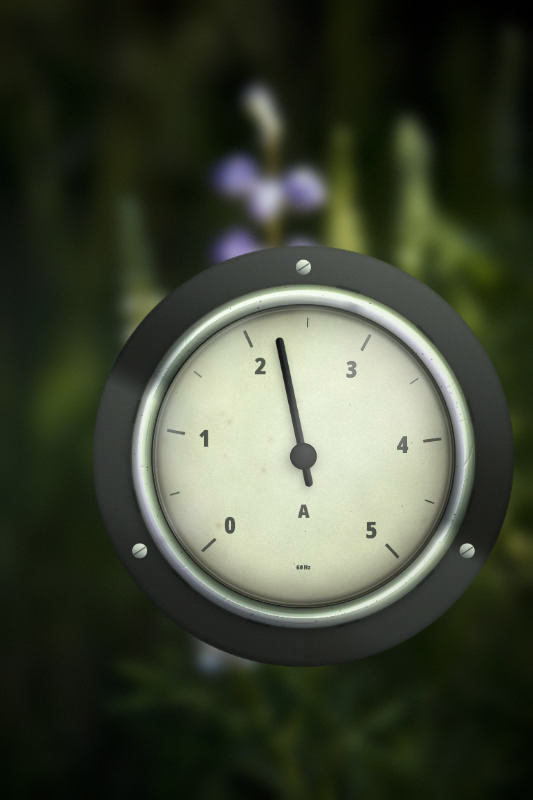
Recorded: {"value": 2.25, "unit": "A"}
